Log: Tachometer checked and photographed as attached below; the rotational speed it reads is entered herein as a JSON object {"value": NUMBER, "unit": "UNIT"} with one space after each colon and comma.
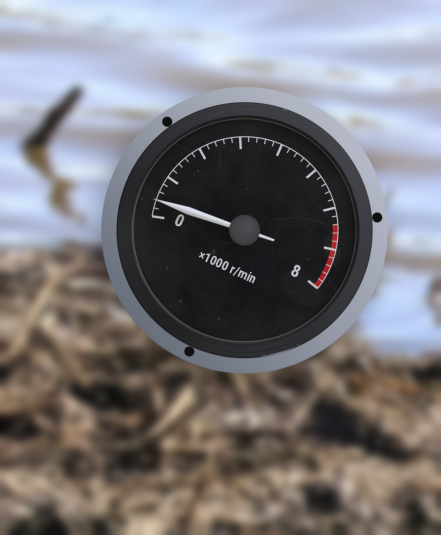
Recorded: {"value": 400, "unit": "rpm"}
